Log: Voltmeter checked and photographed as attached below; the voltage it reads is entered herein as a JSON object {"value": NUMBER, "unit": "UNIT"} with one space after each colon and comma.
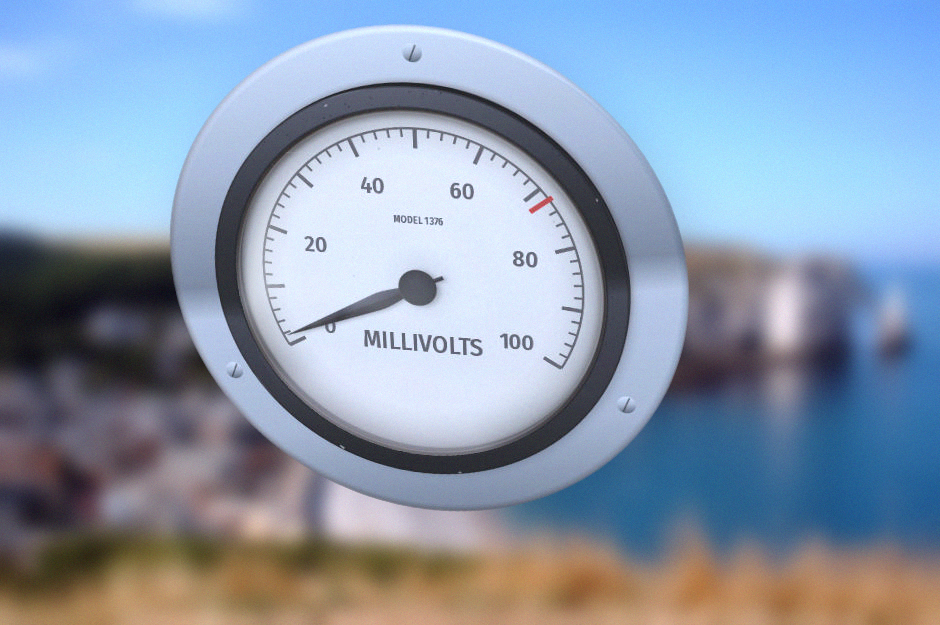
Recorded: {"value": 2, "unit": "mV"}
